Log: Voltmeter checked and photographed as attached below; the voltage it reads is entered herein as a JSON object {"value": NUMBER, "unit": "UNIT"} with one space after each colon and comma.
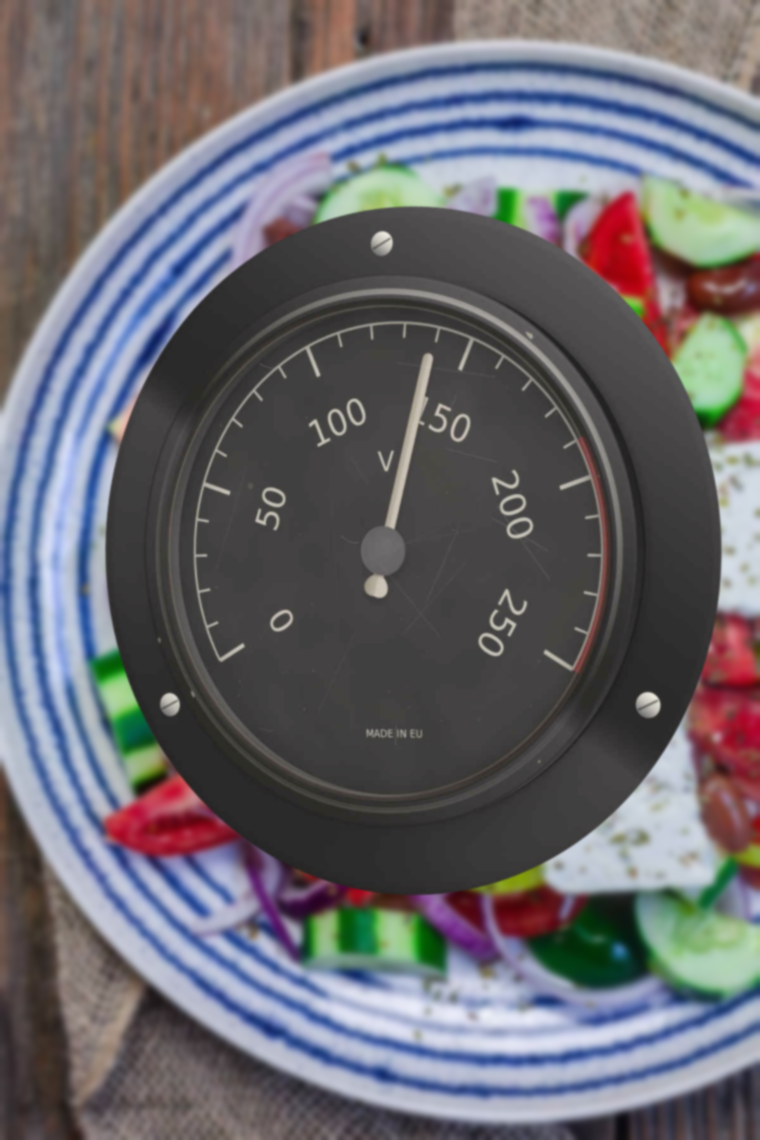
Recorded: {"value": 140, "unit": "V"}
